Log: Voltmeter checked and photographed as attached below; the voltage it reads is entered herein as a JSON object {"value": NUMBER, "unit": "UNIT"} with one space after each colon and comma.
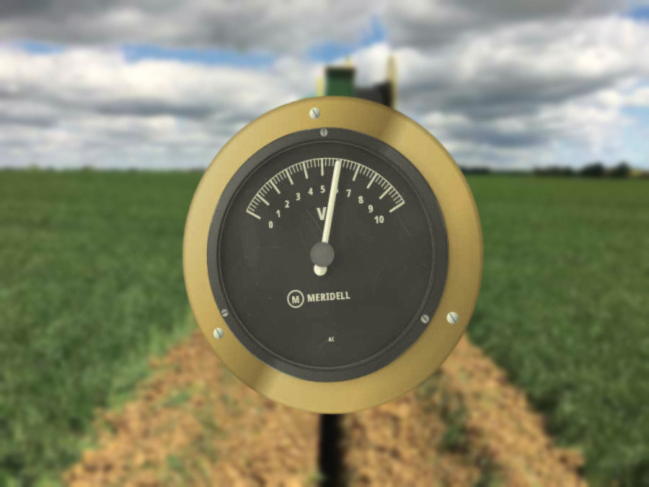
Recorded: {"value": 6, "unit": "V"}
